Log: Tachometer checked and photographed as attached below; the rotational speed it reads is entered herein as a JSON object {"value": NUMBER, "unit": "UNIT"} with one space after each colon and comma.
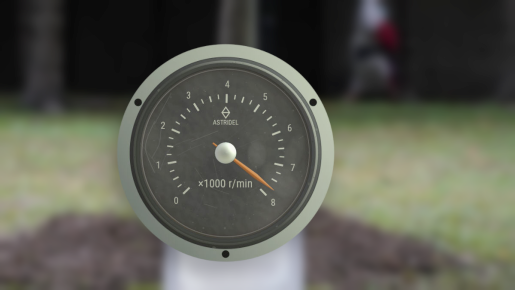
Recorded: {"value": 7750, "unit": "rpm"}
